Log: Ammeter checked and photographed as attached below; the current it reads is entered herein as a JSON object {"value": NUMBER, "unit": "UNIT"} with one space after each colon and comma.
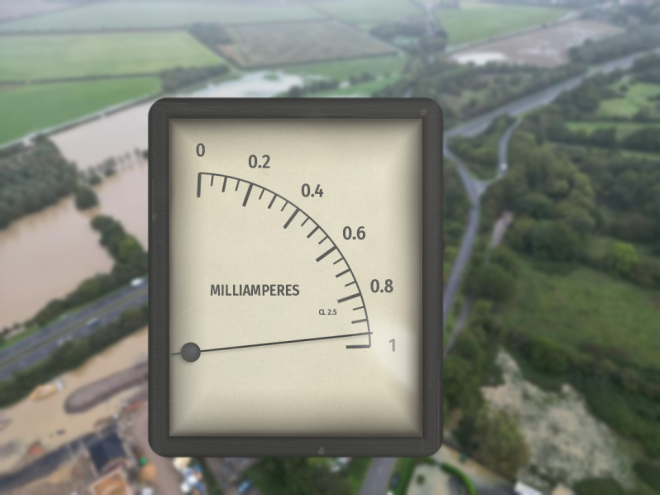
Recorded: {"value": 0.95, "unit": "mA"}
